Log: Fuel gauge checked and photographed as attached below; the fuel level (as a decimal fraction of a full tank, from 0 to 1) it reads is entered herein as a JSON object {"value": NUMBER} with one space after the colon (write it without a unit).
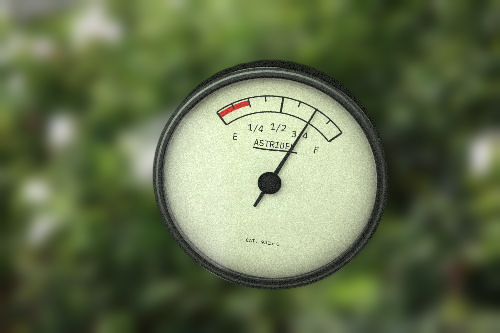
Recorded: {"value": 0.75}
